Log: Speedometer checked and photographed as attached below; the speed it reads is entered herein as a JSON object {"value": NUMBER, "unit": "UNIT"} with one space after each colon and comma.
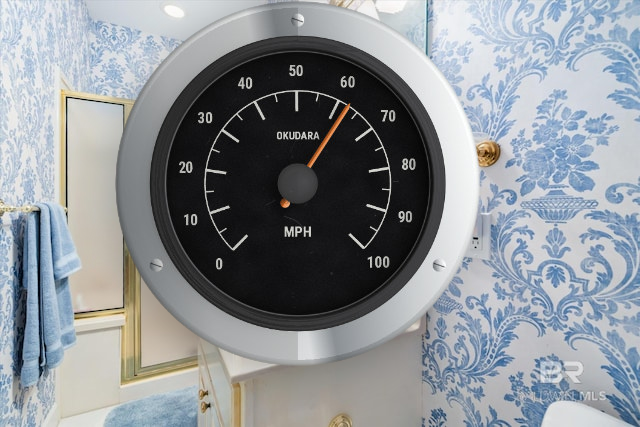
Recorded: {"value": 62.5, "unit": "mph"}
